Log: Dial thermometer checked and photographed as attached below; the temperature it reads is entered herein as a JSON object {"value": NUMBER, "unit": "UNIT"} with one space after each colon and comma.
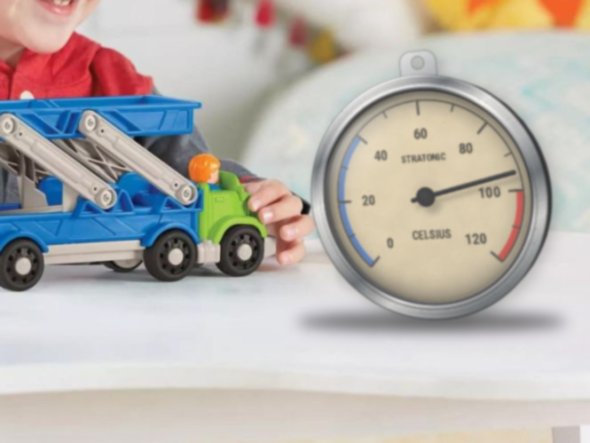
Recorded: {"value": 95, "unit": "°C"}
